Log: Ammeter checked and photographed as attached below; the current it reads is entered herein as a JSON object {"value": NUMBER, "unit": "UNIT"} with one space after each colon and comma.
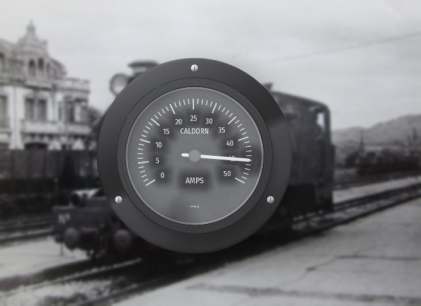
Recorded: {"value": 45, "unit": "A"}
